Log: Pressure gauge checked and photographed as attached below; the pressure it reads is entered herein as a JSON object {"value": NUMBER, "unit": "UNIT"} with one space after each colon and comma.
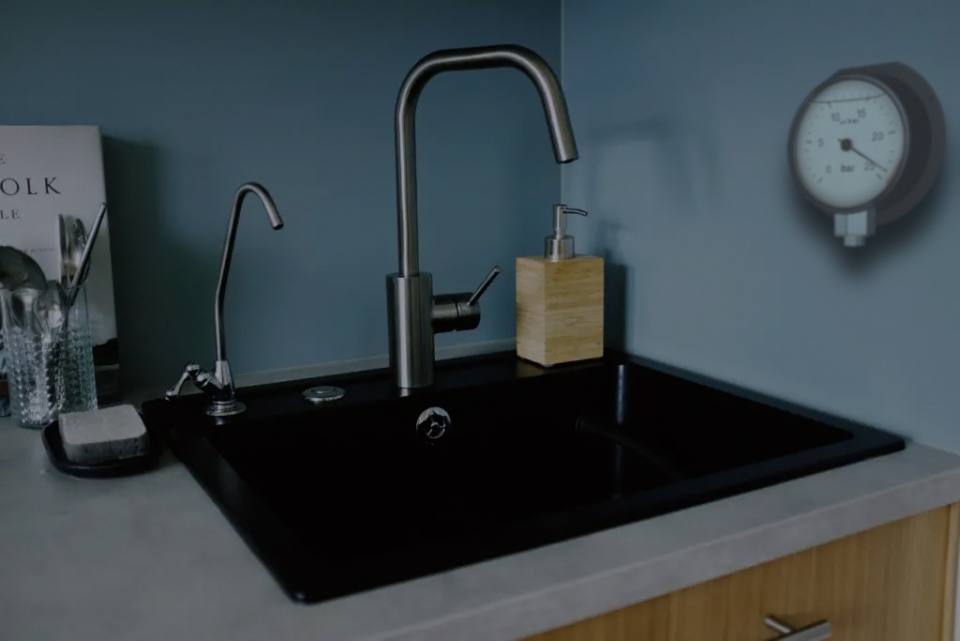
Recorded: {"value": 24, "unit": "bar"}
